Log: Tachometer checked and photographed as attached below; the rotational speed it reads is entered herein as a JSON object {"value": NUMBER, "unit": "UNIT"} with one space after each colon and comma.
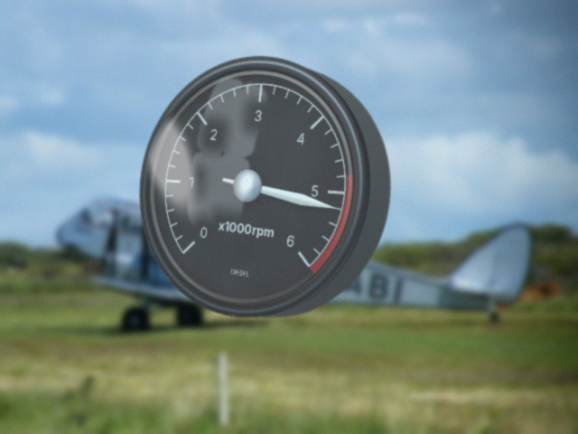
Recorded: {"value": 5200, "unit": "rpm"}
